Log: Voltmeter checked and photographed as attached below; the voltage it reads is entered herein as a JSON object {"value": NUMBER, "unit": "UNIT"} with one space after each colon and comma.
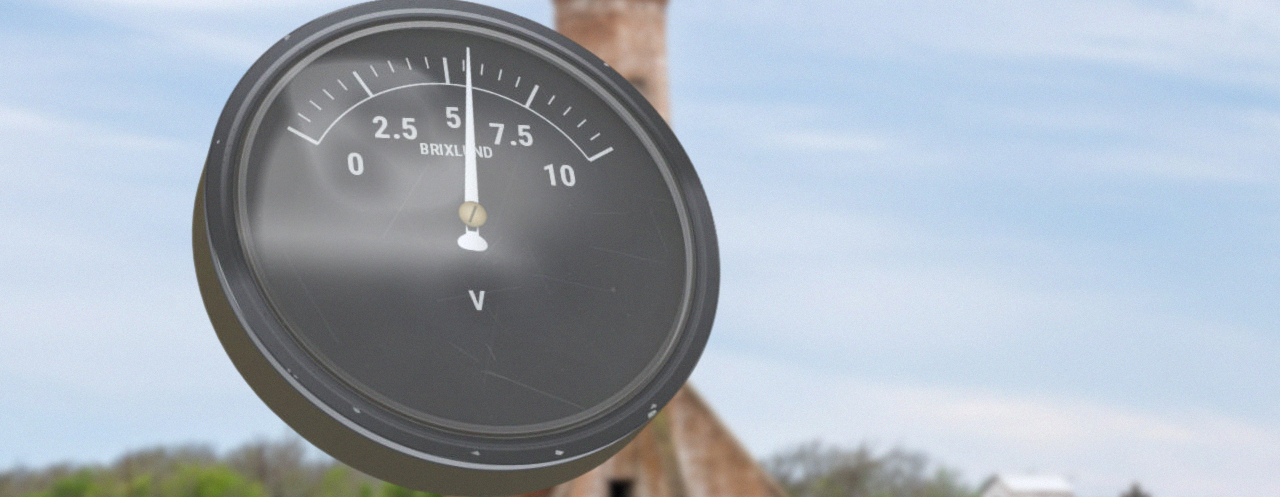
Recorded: {"value": 5.5, "unit": "V"}
